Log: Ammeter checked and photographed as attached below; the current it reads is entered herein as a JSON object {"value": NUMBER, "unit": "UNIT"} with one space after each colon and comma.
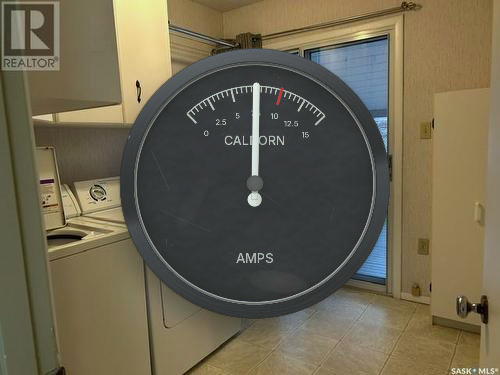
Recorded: {"value": 7.5, "unit": "A"}
